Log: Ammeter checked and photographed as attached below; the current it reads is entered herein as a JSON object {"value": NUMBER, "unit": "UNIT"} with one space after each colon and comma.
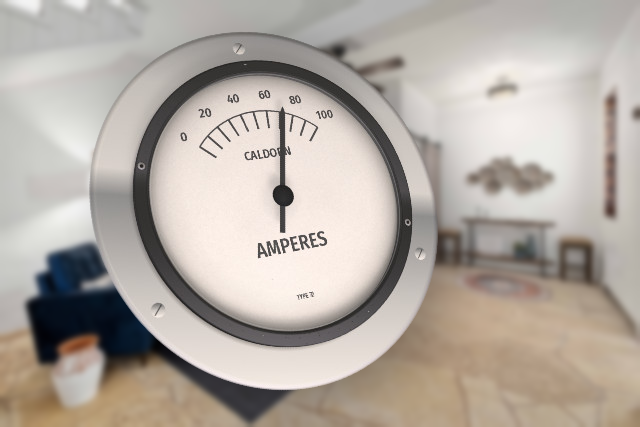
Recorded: {"value": 70, "unit": "A"}
